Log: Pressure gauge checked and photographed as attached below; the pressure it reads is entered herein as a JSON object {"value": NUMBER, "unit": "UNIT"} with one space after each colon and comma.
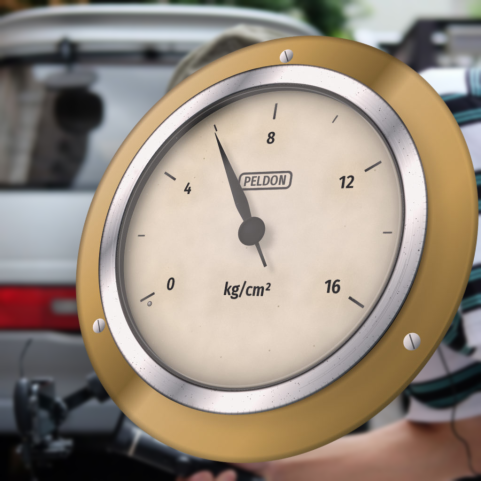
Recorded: {"value": 6, "unit": "kg/cm²"}
